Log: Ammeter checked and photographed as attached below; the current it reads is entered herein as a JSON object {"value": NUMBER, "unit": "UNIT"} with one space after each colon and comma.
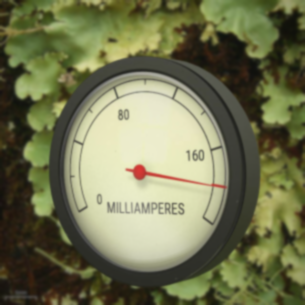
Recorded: {"value": 180, "unit": "mA"}
